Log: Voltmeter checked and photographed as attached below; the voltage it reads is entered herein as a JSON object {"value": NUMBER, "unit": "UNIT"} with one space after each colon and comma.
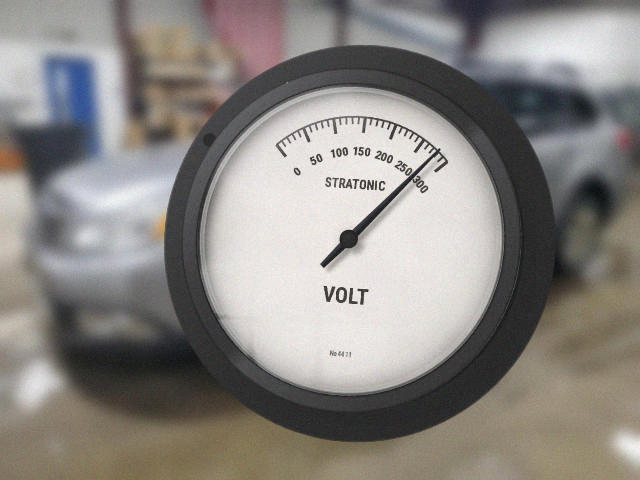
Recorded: {"value": 280, "unit": "V"}
